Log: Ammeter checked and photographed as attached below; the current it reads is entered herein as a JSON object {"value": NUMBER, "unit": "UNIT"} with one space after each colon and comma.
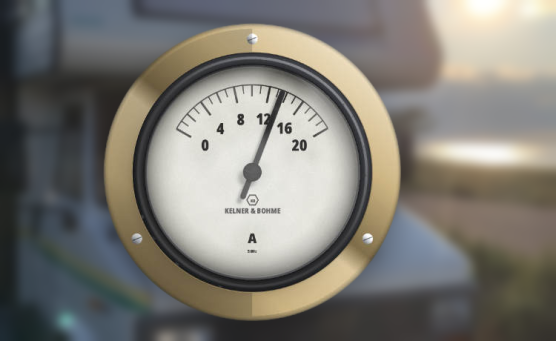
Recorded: {"value": 13.5, "unit": "A"}
